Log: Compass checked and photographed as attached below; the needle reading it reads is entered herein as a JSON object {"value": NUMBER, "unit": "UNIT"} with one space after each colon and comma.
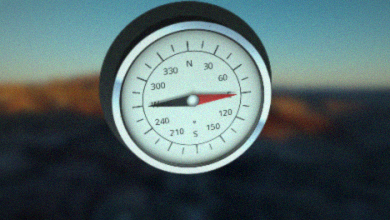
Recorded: {"value": 90, "unit": "°"}
